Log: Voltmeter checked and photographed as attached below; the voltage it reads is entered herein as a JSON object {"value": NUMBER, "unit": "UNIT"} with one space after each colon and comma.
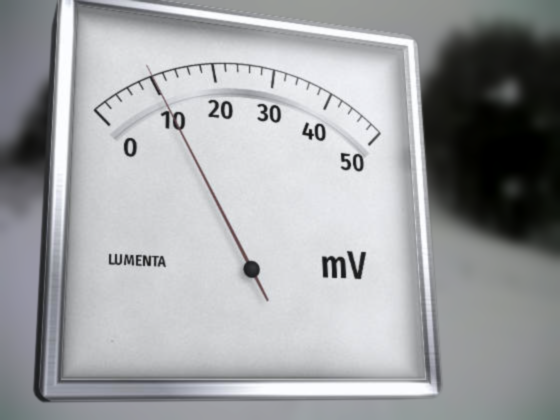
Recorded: {"value": 10, "unit": "mV"}
